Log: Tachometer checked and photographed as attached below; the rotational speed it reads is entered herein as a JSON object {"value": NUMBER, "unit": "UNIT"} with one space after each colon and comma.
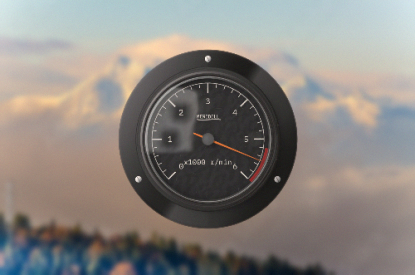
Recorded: {"value": 5500, "unit": "rpm"}
